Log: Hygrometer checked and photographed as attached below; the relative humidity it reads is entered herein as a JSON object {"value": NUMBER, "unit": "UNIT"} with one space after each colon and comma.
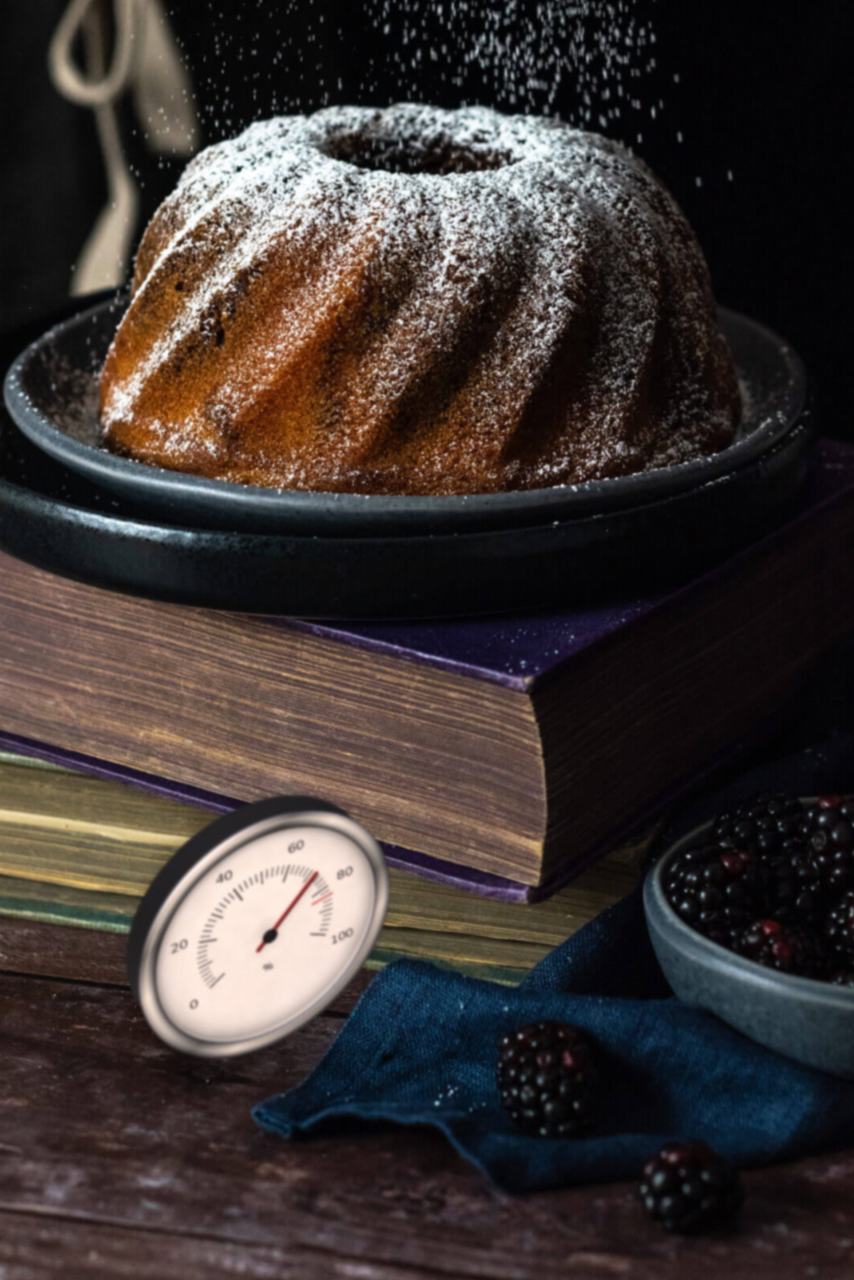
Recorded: {"value": 70, "unit": "%"}
